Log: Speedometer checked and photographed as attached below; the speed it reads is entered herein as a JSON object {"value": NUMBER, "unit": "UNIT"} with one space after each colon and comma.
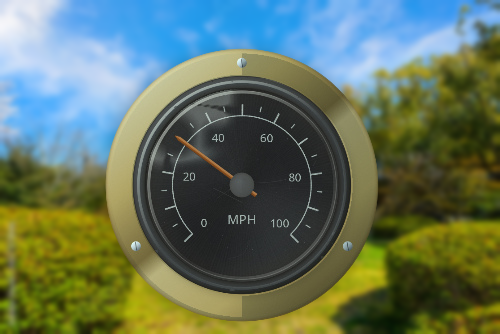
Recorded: {"value": 30, "unit": "mph"}
